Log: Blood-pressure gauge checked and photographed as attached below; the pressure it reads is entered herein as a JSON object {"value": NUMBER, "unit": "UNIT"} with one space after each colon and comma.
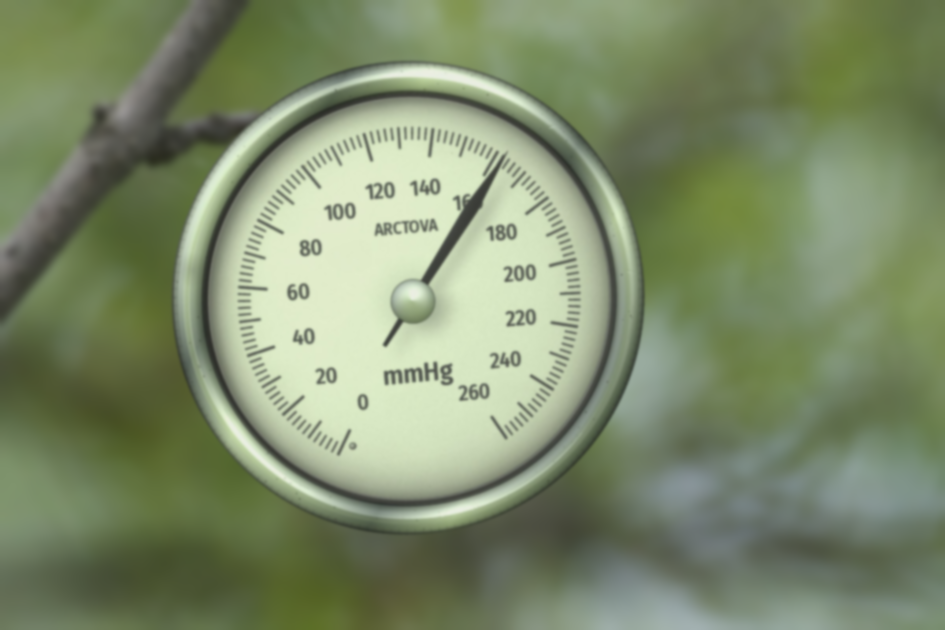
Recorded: {"value": 162, "unit": "mmHg"}
